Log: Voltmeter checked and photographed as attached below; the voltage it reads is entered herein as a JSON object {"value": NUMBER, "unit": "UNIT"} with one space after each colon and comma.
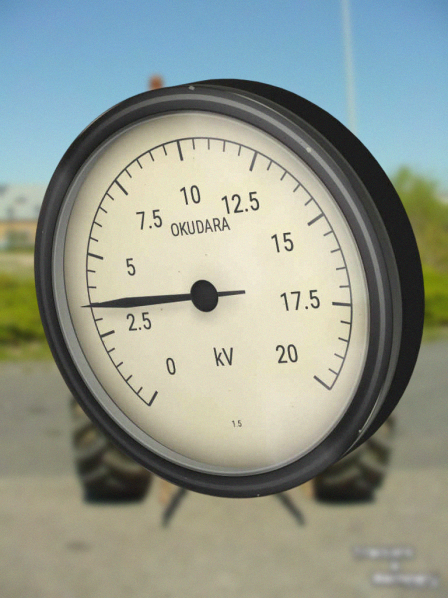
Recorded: {"value": 3.5, "unit": "kV"}
